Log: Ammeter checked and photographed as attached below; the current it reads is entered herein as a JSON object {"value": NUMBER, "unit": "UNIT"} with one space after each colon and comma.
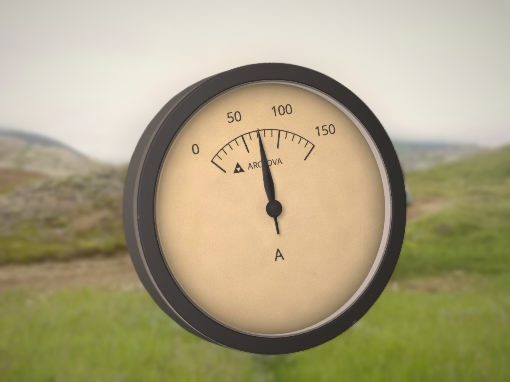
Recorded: {"value": 70, "unit": "A"}
